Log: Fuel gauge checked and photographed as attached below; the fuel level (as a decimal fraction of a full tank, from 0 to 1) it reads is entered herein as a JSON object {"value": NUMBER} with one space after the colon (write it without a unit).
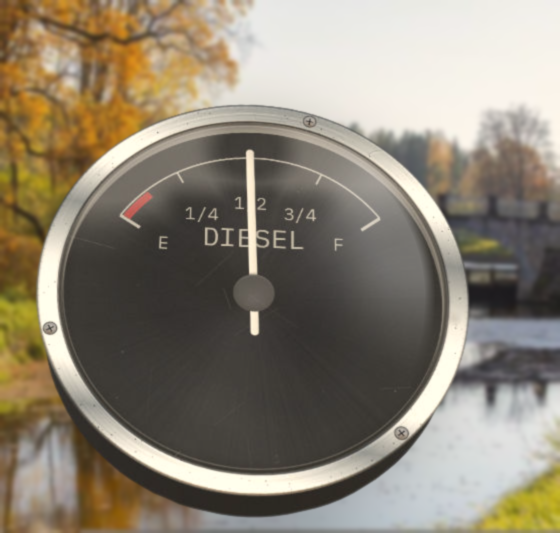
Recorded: {"value": 0.5}
